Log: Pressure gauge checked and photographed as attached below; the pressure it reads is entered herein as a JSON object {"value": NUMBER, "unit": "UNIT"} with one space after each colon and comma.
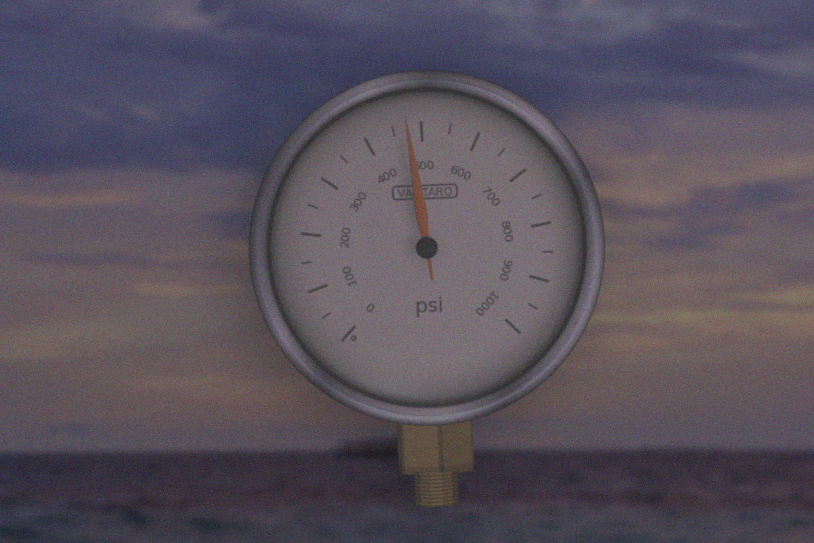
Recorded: {"value": 475, "unit": "psi"}
